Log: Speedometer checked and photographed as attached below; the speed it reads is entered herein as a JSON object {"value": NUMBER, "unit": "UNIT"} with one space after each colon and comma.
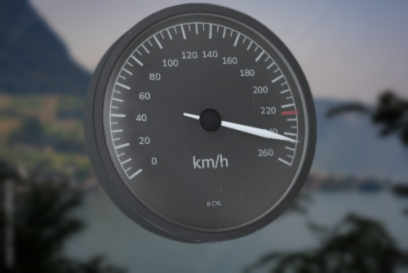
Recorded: {"value": 245, "unit": "km/h"}
